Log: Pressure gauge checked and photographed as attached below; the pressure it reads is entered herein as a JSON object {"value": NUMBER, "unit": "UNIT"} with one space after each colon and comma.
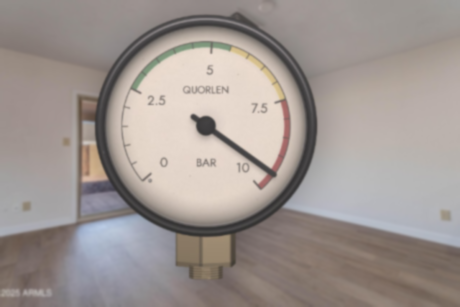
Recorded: {"value": 9.5, "unit": "bar"}
